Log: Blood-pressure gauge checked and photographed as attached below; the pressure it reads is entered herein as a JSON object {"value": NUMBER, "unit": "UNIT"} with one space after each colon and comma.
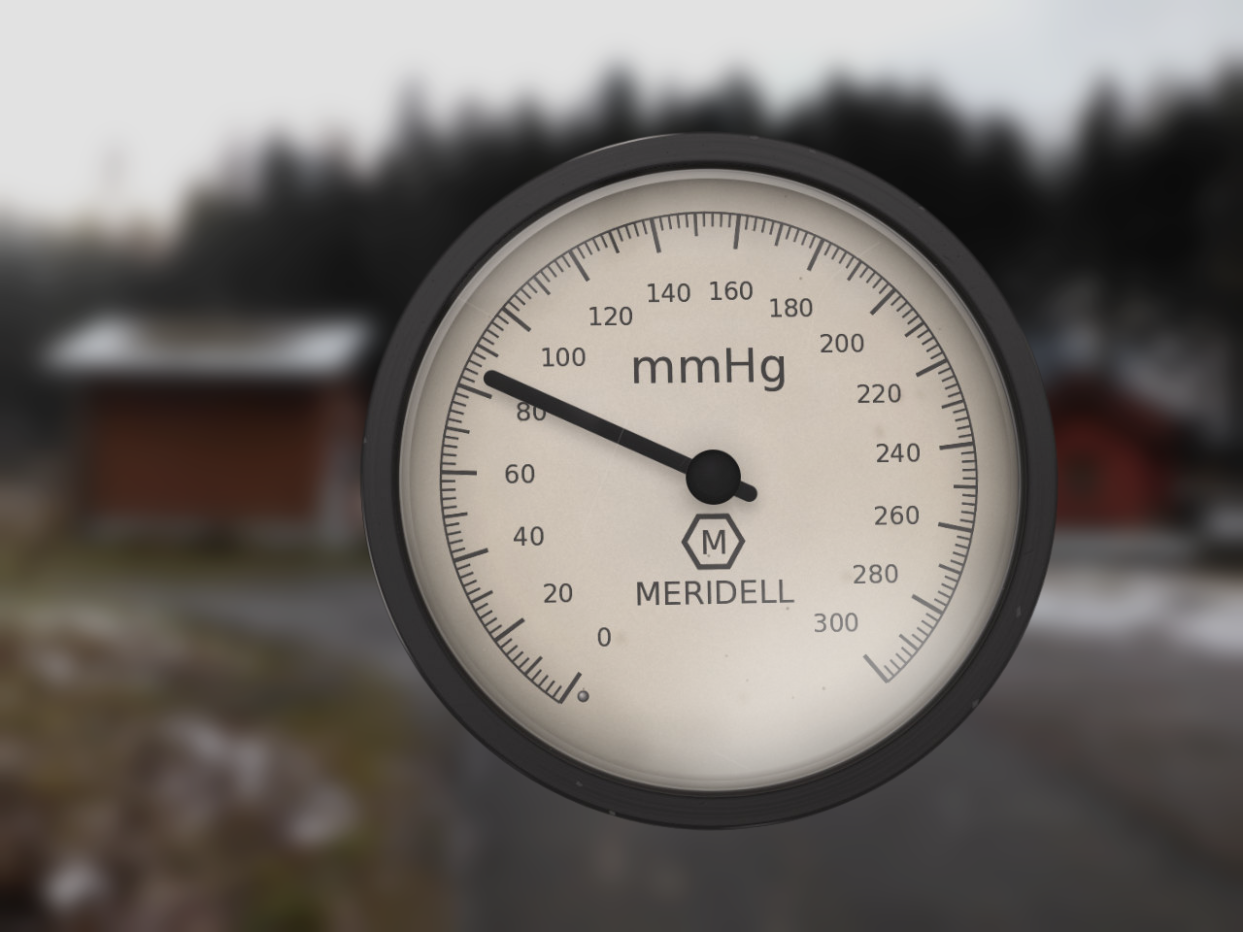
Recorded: {"value": 84, "unit": "mmHg"}
